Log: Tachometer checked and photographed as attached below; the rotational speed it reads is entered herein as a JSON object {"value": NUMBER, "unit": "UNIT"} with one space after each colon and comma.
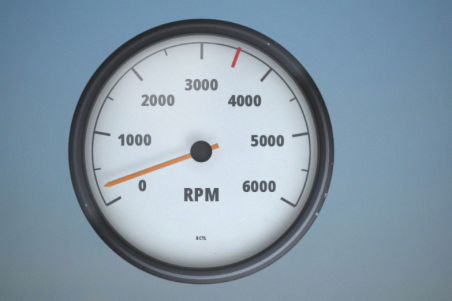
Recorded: {"value": 250, "unit": "rpm"}
